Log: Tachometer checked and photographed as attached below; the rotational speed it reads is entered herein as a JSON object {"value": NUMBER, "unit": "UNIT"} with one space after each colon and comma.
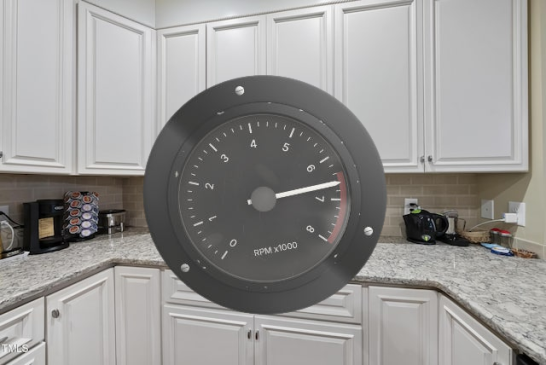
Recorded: {"value": 6600, "unit": "rpm"}
